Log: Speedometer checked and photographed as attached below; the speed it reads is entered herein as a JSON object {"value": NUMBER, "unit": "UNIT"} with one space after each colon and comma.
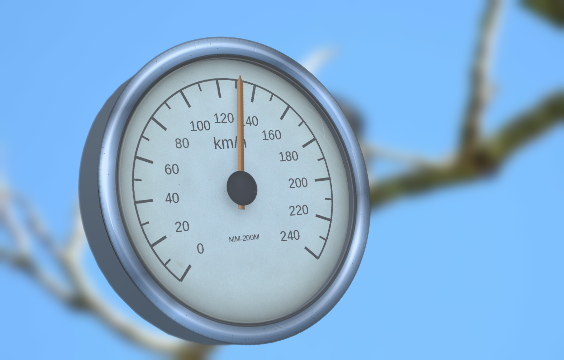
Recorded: {"value": 130, "unit": "km/h"}
